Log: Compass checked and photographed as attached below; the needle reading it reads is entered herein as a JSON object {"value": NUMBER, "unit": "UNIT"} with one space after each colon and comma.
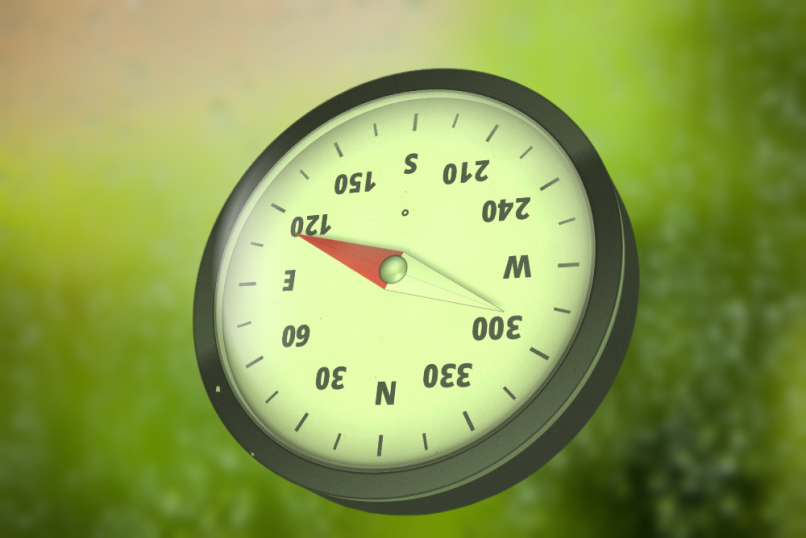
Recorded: {"value": 112.5, "unit": "°"}
